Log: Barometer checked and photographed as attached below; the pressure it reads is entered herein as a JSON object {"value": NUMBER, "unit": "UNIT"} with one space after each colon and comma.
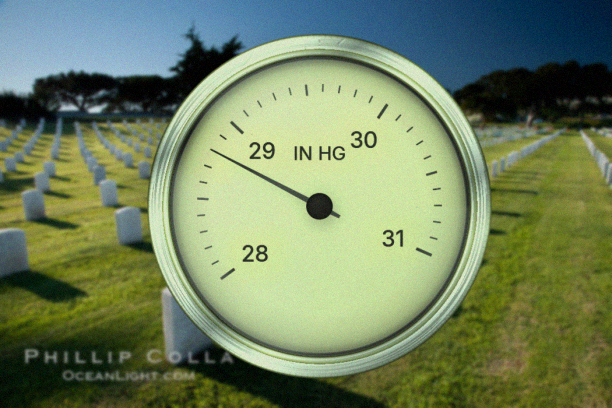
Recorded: {"value": 28.8, "unit": "inHg"}
